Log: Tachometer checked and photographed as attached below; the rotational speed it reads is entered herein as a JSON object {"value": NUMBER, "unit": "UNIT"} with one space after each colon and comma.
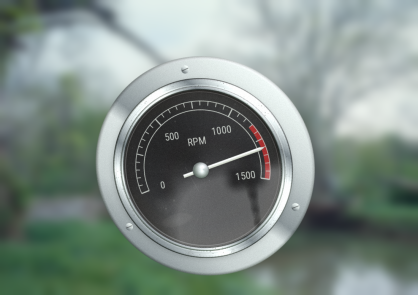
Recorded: {"value": 1300, "unit": "rpm"}
